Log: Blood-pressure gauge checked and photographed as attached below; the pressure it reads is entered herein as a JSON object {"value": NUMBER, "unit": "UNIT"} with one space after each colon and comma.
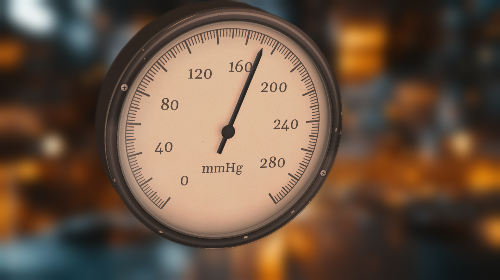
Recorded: {"value": 170, "unit": "mmHg"}
